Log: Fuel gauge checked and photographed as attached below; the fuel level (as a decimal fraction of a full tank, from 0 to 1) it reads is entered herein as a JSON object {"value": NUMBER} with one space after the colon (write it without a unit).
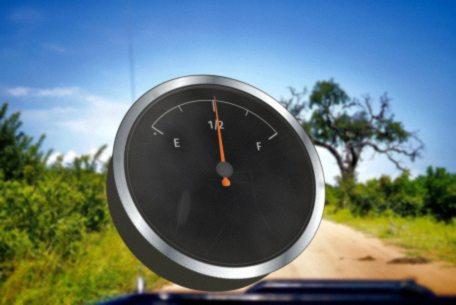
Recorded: {"value": 0.5}
